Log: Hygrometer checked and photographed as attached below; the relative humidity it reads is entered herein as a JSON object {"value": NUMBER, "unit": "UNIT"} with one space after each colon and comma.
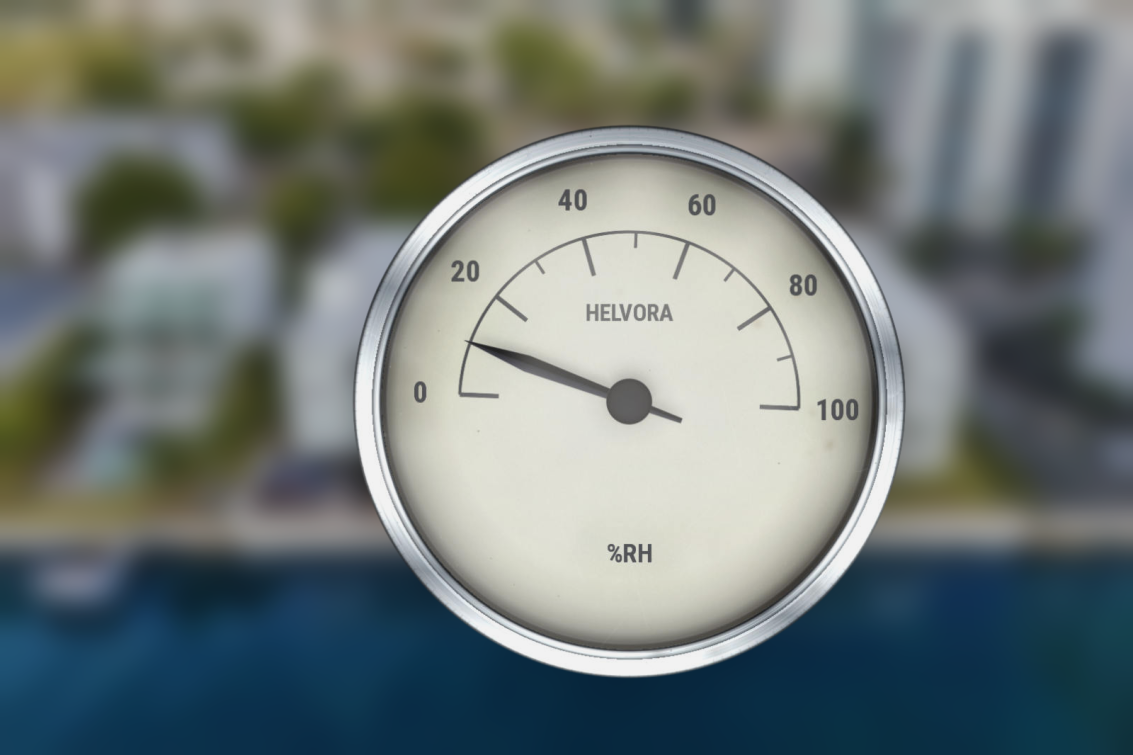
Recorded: {"value": 10, "unit": "%"}
